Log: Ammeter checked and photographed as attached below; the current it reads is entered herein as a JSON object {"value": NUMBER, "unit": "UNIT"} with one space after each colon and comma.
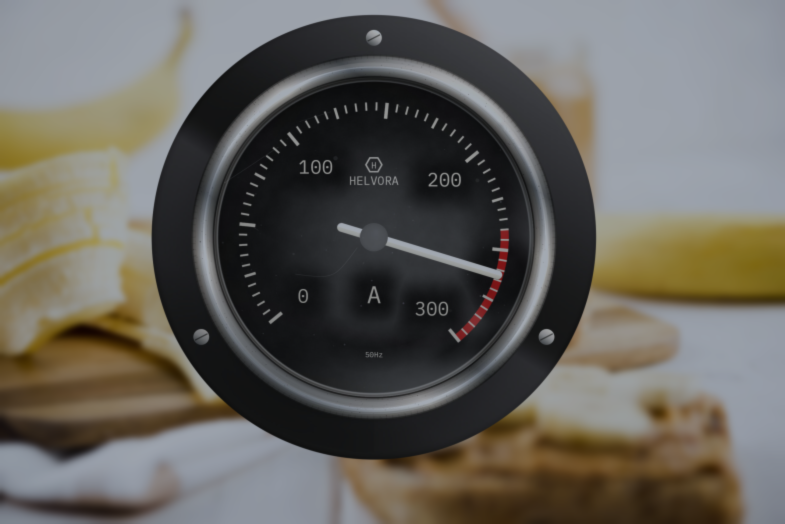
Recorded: {"value": 262.5, "unit": "A"}
